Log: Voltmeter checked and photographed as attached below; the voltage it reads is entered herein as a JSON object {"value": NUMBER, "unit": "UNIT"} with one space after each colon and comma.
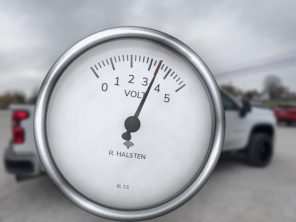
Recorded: {"value": 3.4, "unit": "V"}
